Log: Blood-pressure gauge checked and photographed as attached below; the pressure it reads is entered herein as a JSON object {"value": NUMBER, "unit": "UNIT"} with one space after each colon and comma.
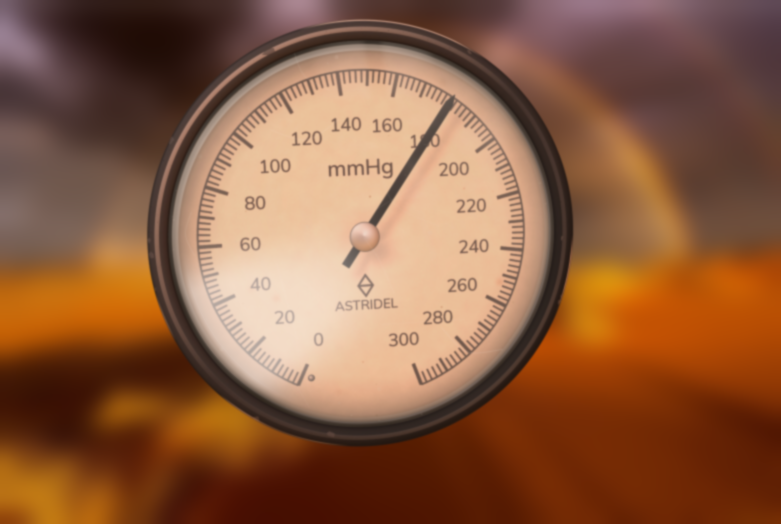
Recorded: {"value": 180, "unit": "mmHg"}
